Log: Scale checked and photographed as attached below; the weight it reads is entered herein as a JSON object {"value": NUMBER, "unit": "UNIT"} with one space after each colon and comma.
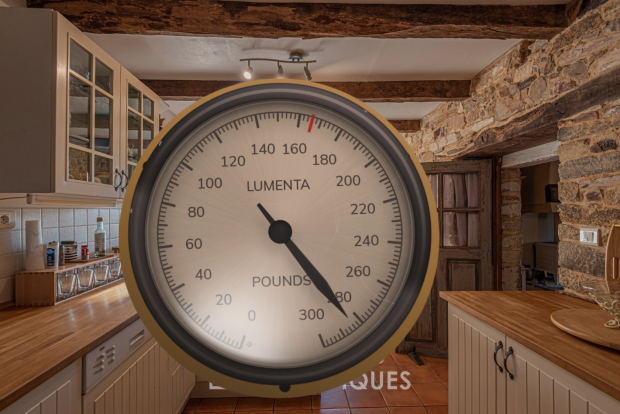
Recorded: {"value": 284, "unit": "lb"}
